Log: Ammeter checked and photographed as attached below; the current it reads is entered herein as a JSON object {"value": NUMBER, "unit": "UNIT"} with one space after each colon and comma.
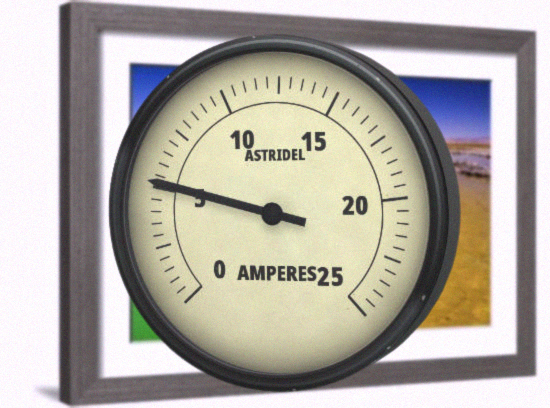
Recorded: {"value": 5.25, "unit": "A"}
